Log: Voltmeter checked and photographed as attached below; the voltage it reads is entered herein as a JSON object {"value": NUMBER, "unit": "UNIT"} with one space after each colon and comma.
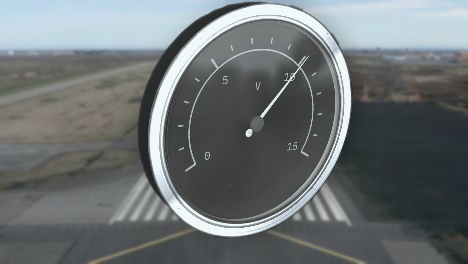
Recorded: {"value": 10, "unit": "V"}
